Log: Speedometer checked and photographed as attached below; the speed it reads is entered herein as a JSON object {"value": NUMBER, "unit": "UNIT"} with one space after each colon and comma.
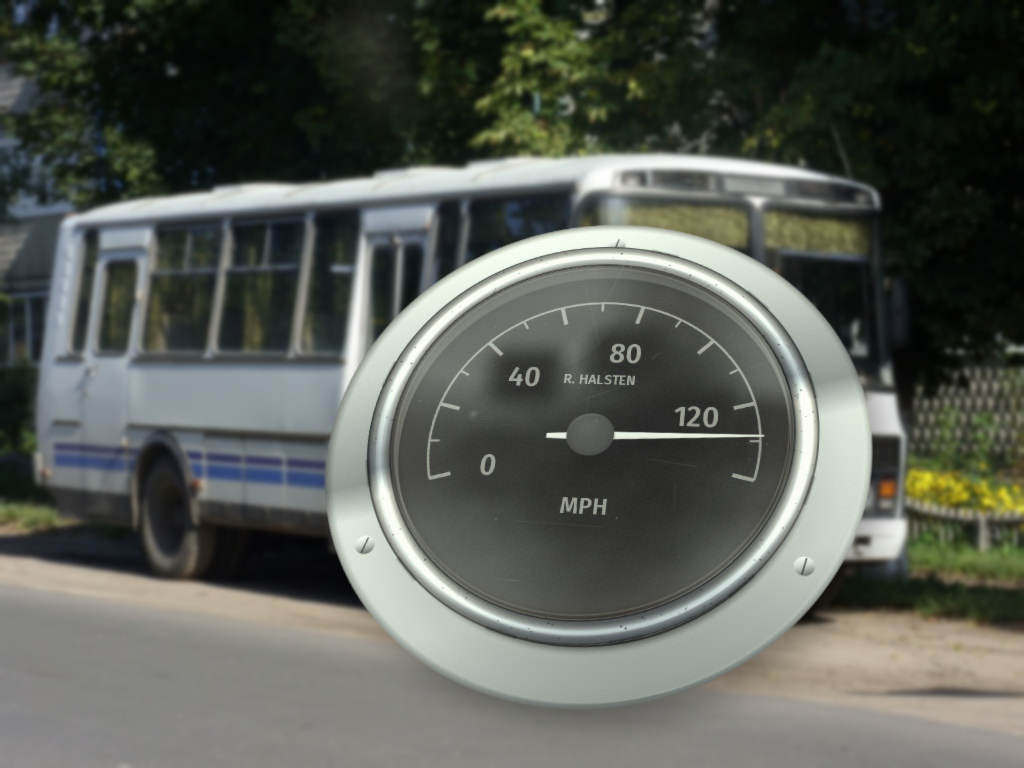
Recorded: {"value": 130, "unit": "mph"}
